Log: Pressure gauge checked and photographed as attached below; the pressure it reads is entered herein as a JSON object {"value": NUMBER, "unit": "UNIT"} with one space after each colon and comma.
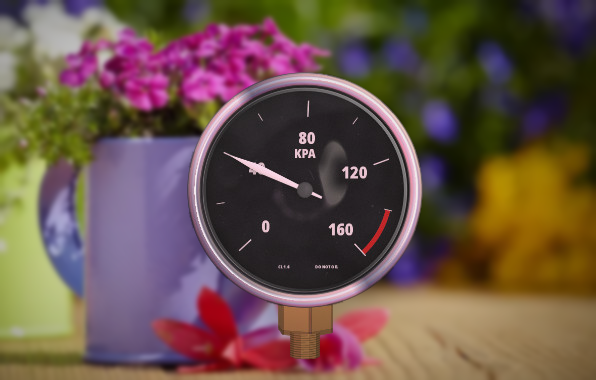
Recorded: {"value": 40, "unit": "kPa"}
